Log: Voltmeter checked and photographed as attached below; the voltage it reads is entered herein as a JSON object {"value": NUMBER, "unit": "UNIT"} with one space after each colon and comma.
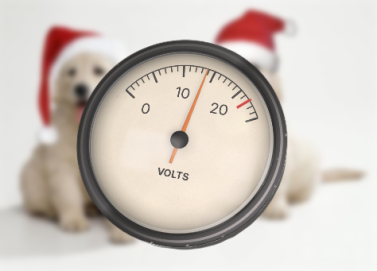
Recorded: {"value": 14, "unit": "V"}
